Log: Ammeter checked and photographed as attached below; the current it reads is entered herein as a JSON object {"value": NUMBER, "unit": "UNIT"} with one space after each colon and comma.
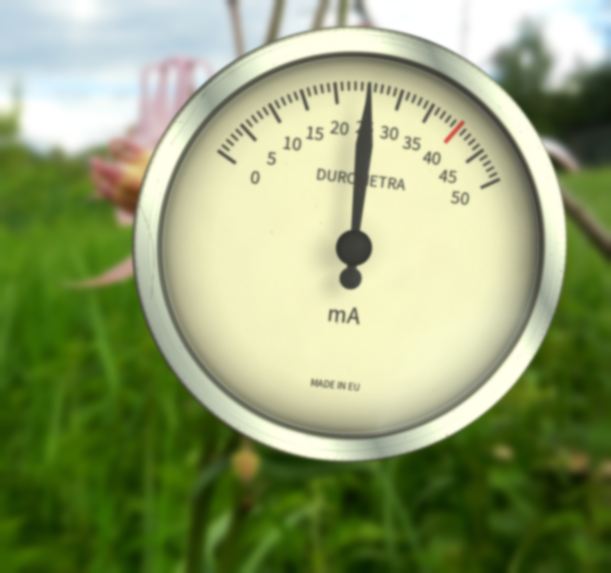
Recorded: {"value": 25, "unit": "mA"}
